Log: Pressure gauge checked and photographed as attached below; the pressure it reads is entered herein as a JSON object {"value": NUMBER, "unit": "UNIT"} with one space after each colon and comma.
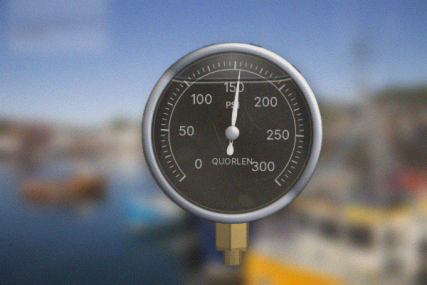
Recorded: {"value": 155, "unit": "psi"}
